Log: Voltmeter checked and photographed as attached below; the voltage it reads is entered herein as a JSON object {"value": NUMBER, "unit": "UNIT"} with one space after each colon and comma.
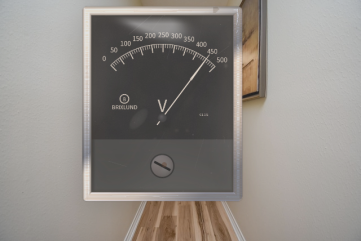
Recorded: {"value": 450, "unit": "V"}
